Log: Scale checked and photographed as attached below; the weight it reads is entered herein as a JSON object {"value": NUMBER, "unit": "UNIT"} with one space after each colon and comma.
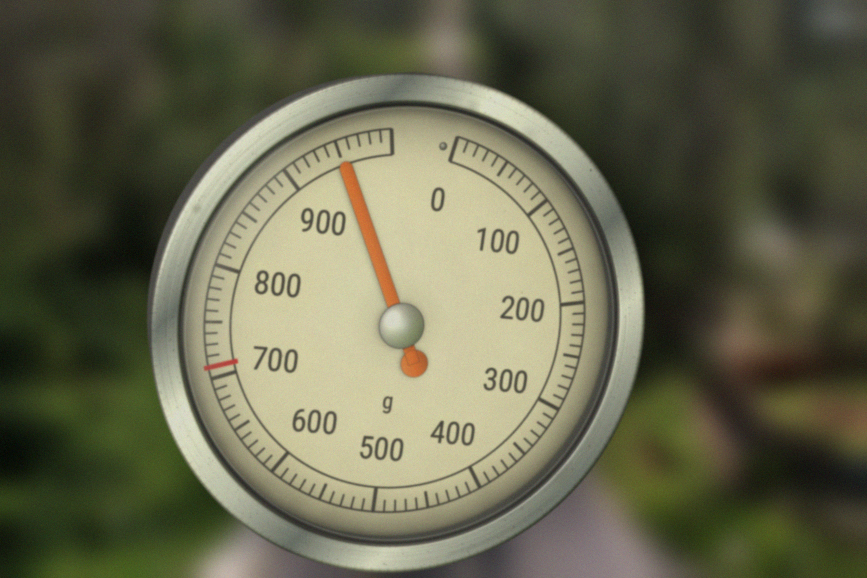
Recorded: {"value": 950, "unit": "g"}
